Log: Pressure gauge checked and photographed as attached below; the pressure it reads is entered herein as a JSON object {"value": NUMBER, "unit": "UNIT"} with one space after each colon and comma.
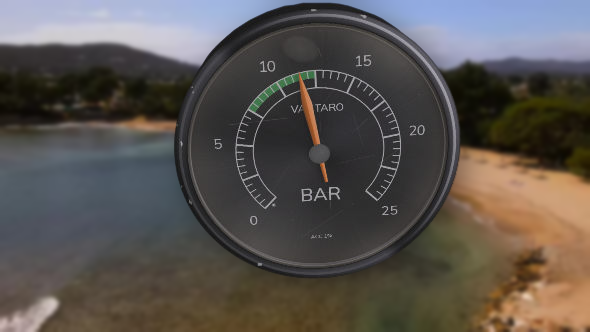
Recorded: {"value": 11.5, "unit": "bar"}
